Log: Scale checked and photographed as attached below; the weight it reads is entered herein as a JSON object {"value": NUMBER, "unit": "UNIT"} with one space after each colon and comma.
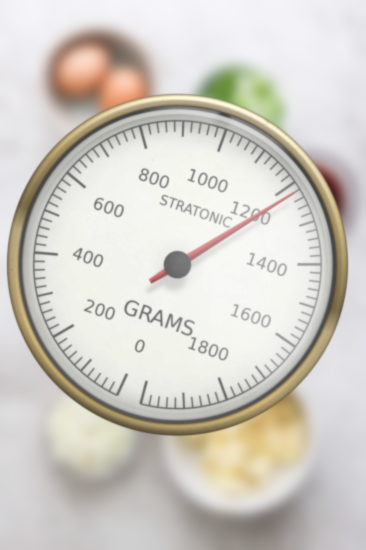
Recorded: {"value": 1220, "unit": "g"}
